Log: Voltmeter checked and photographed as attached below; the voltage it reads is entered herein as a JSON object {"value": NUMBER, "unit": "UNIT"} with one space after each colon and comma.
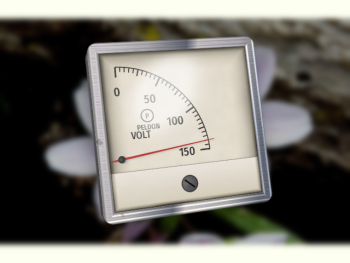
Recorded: {"value": 140, "unit": "V"}
